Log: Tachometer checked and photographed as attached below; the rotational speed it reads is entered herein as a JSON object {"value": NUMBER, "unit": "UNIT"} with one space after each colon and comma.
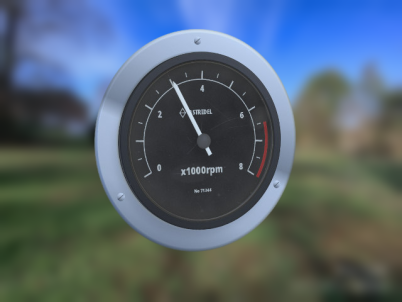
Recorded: {"value": 3000, "unit": "rpm"}
